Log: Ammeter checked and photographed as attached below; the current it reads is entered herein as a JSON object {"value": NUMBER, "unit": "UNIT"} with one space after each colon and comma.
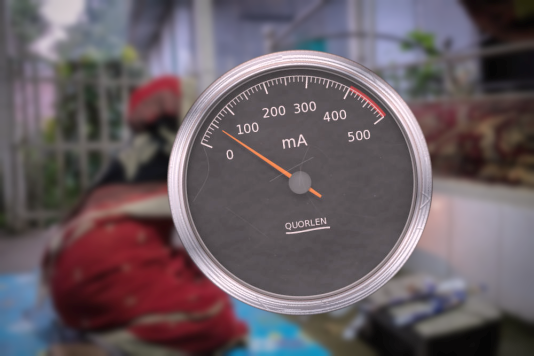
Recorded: {"value": 50, "unit": "mA"}
